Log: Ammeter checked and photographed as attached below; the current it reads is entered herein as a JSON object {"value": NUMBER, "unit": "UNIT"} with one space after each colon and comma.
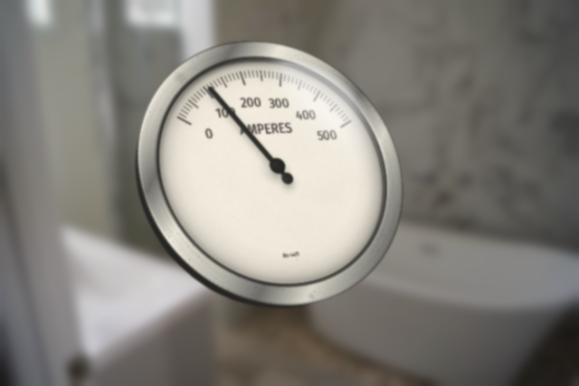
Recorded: {"value": 100, "unit": "A"}
